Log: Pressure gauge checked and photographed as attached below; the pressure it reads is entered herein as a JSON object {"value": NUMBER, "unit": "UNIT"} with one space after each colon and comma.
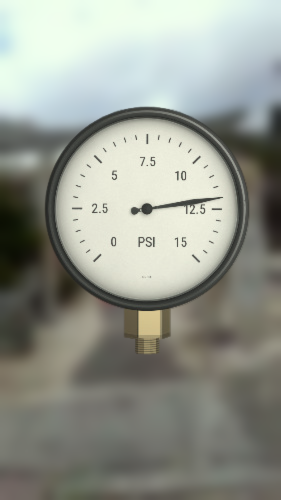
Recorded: {"value": 12, "unit": "psi"}
